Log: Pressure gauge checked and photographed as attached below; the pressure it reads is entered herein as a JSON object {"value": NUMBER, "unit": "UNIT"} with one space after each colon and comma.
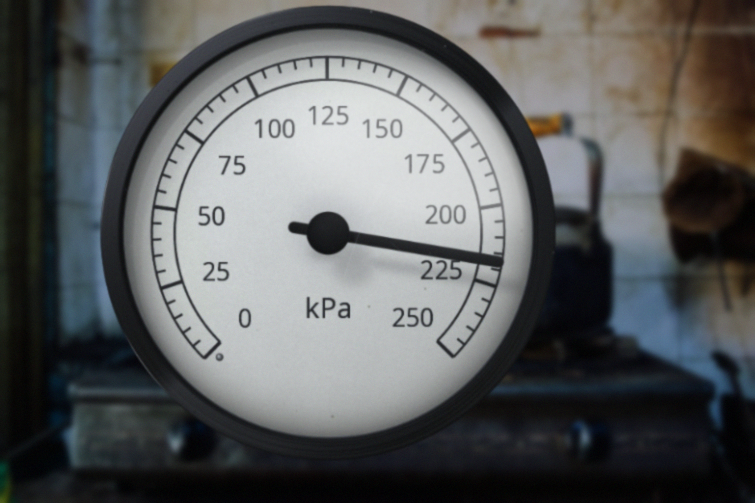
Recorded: {"value": 217.5, "unit": "kPa"}
